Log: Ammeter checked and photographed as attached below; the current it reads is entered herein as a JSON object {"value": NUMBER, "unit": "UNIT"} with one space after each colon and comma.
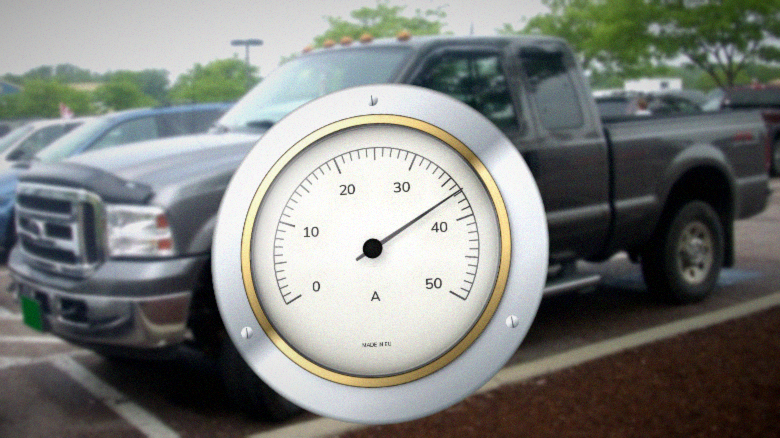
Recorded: {"value": 37, "unit": "A"}
